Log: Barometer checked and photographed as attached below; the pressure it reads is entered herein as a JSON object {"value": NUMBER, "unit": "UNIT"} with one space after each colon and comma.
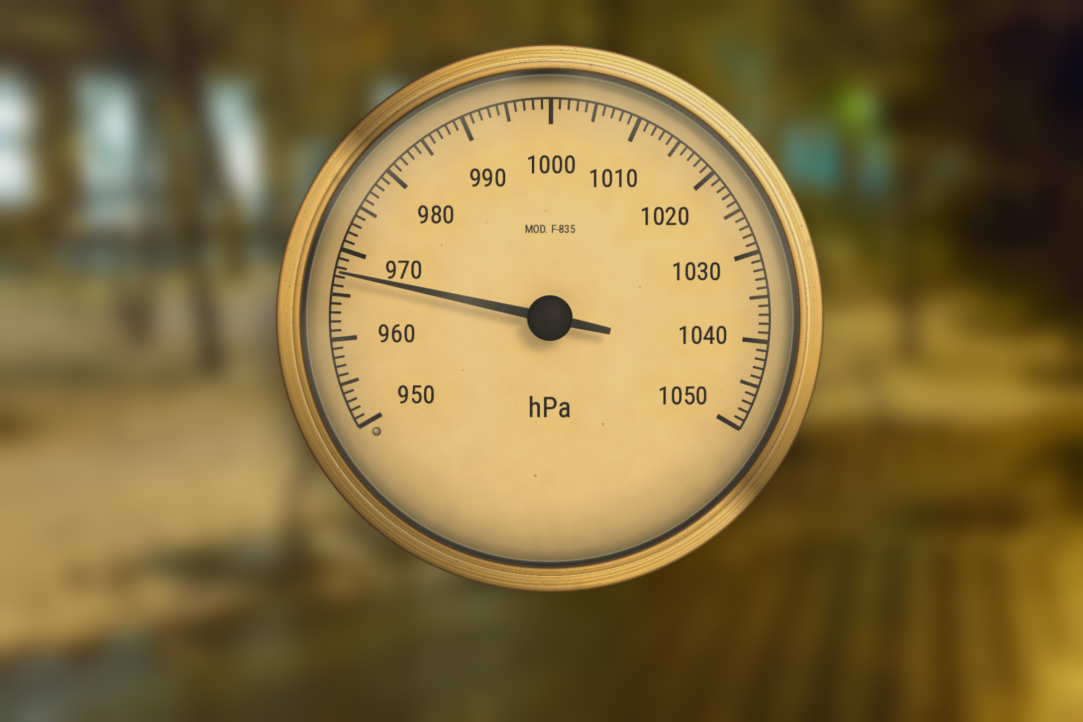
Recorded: {"value": 967.5, "unit": "hPa"}
